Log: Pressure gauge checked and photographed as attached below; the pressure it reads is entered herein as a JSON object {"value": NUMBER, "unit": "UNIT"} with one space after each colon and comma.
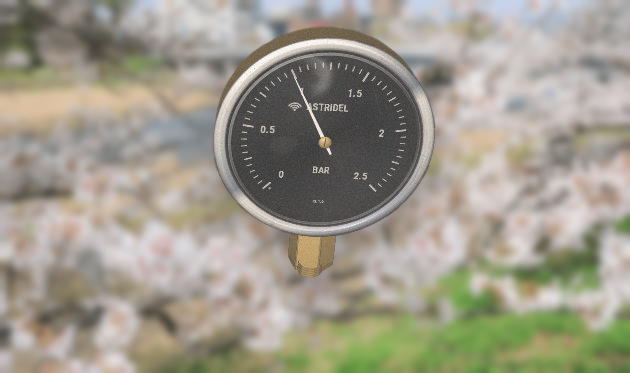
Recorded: {"value": 1, "unit": "bar"}
